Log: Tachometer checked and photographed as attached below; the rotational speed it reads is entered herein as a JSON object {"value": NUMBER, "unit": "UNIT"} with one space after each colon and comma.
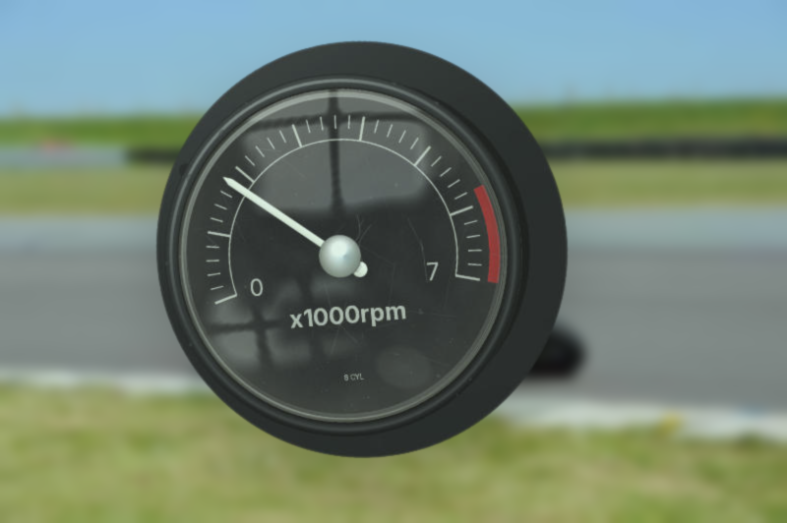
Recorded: {"value": 1800, "unit": "rpm"}
